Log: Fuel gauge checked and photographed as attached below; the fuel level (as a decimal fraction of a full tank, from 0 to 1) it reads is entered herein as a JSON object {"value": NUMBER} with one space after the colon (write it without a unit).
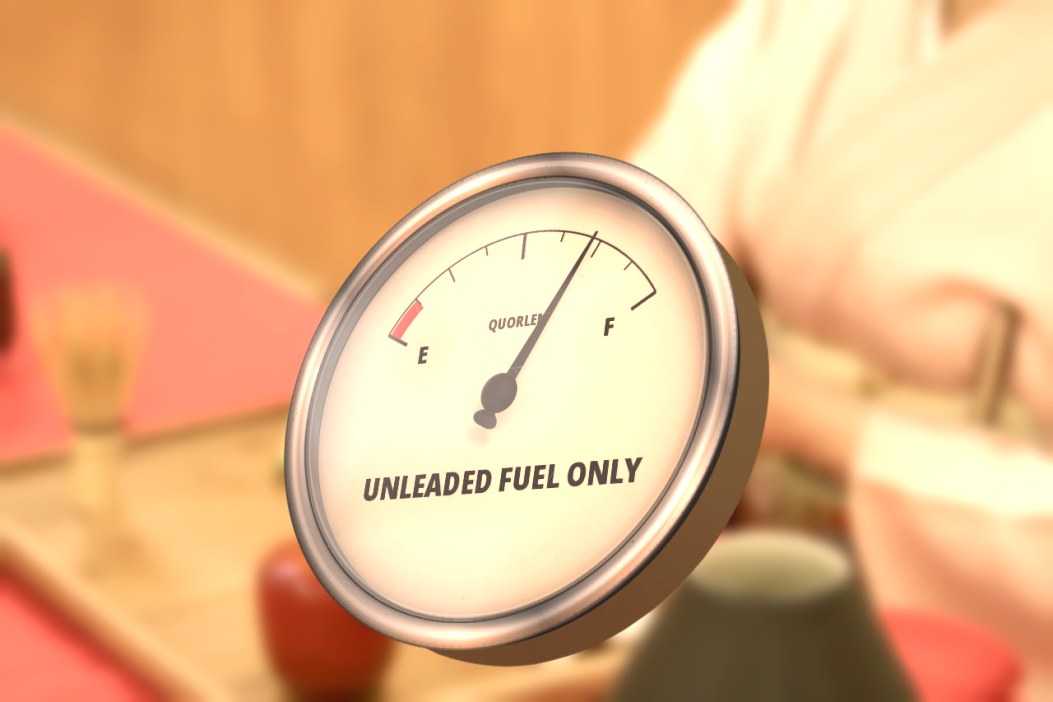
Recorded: {"value": 0.75}
